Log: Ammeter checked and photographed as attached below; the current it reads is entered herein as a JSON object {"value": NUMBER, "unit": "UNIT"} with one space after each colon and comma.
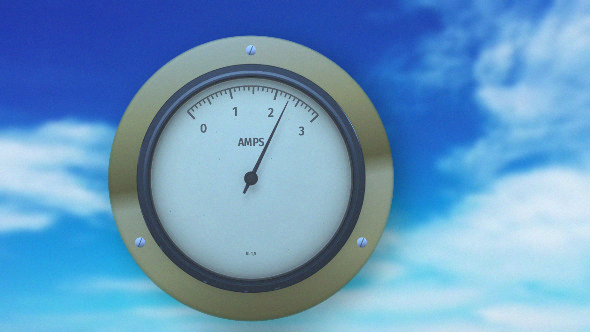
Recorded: {"value": 2.3, "unit": "A"}
